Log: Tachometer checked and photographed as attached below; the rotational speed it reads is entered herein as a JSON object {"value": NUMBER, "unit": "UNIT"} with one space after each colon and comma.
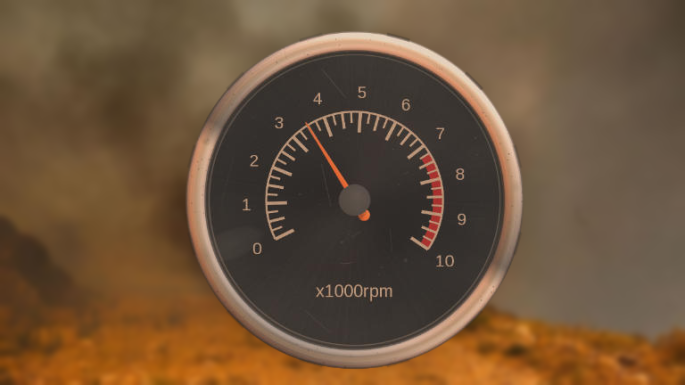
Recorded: {"value": 3500, "unit": "rpm"}
